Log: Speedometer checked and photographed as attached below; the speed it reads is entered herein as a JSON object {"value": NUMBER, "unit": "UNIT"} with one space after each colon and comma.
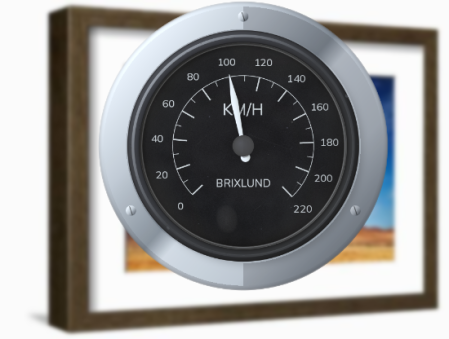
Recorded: {"value": 100, "unit": "km/h"}
